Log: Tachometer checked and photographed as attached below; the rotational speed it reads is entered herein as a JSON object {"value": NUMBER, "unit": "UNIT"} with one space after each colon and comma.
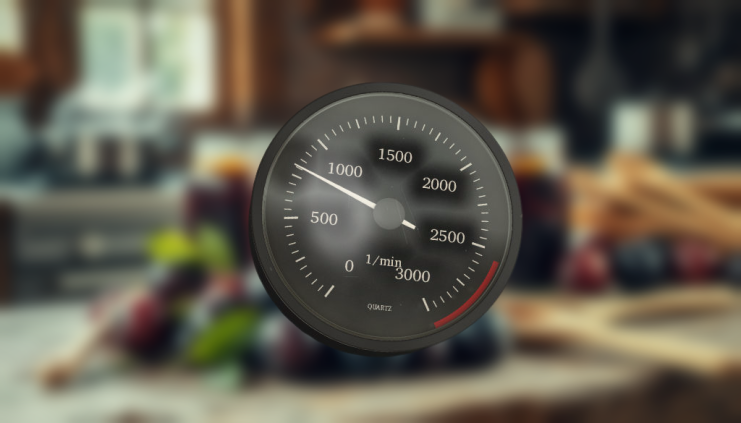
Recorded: {"value": 800, "unit": "rpm"}
